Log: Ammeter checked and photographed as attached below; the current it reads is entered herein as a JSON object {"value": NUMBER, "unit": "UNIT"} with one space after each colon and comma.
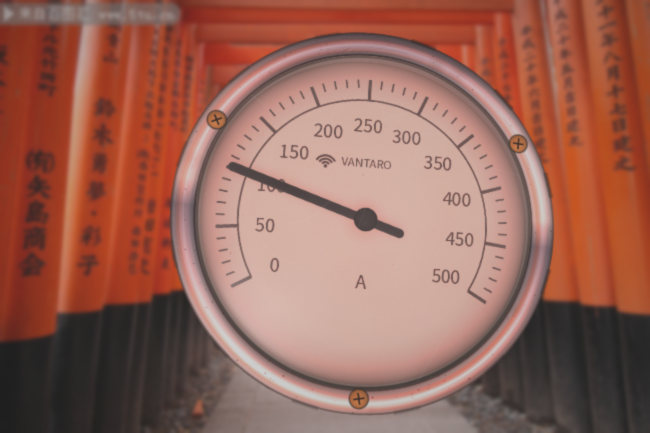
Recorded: {"value": 100, "unit": "A"}
